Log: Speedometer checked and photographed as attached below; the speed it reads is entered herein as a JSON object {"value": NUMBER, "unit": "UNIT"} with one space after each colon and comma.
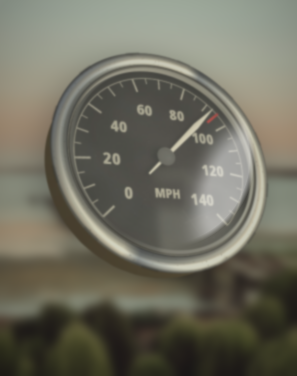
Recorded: {"value": 92.5, "unit": "mph"}
